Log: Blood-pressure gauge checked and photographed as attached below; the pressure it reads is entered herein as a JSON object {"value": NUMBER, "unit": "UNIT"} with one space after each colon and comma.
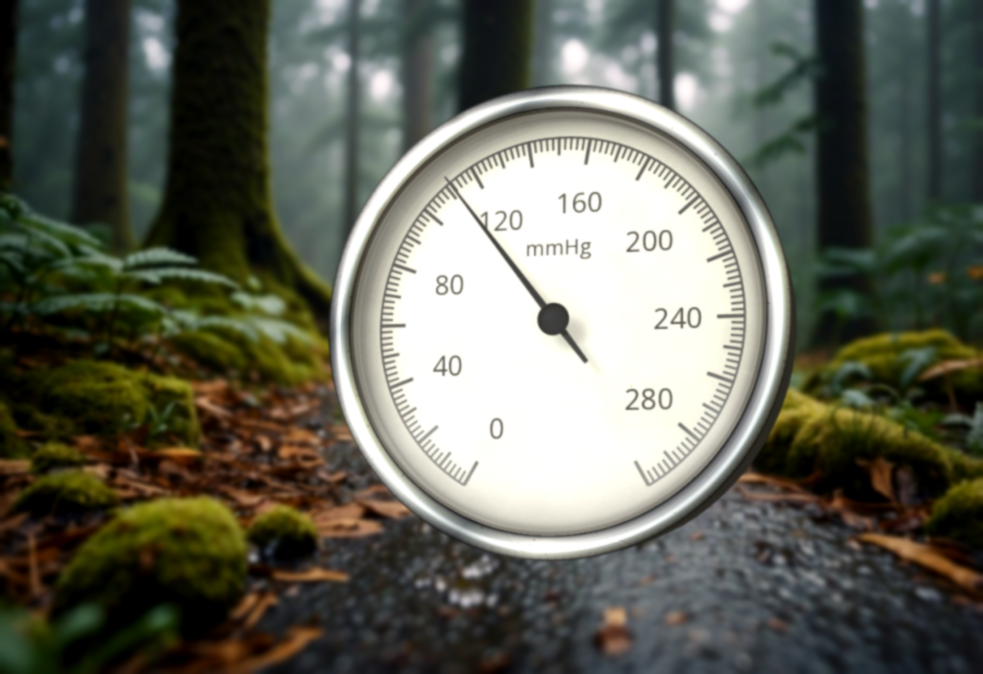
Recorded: {"value": 112, "unit": "mmHg"}
